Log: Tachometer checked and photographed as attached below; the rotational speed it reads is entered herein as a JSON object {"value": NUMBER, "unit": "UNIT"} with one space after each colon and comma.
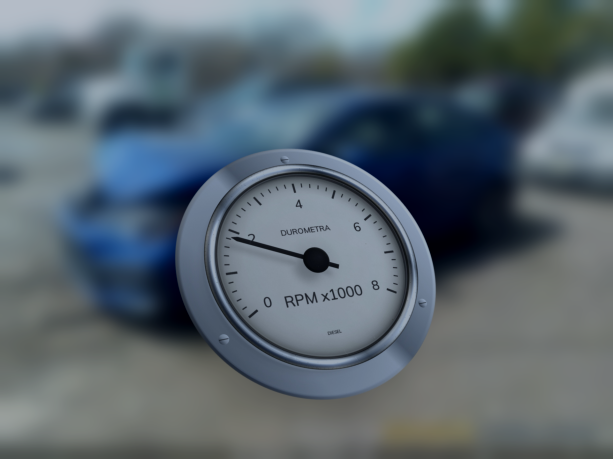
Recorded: {"value": 1800, "unit": "rpm"}
